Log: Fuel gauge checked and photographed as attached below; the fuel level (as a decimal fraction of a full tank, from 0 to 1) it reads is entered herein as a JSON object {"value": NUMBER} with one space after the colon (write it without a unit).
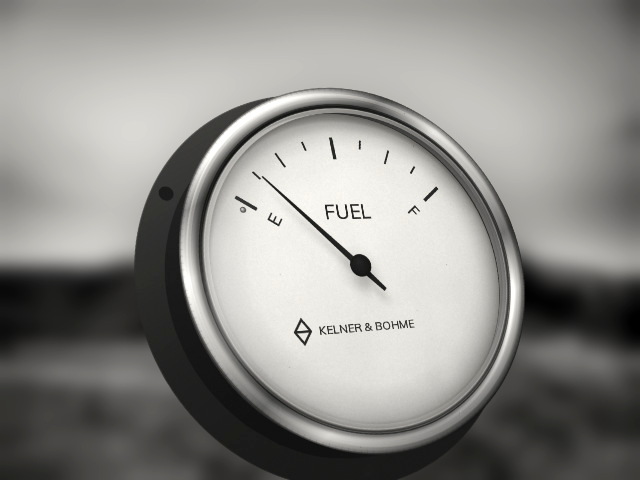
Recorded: {"value": 0.125}
